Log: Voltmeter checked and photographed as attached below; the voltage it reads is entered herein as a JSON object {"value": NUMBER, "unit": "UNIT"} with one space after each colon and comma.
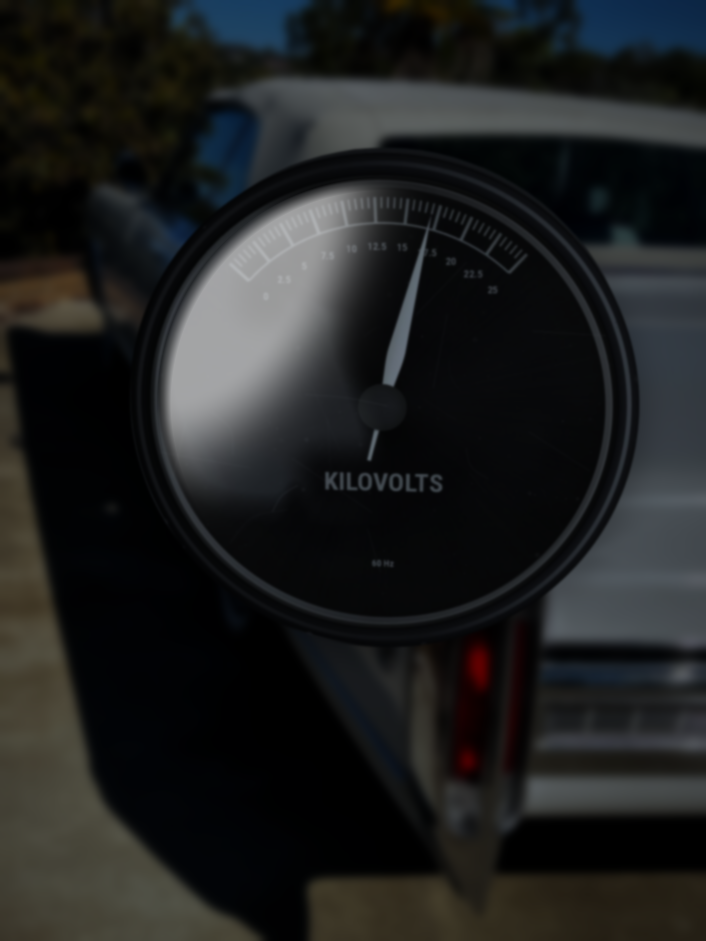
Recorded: {"value": 17, "unit": "kV"}
